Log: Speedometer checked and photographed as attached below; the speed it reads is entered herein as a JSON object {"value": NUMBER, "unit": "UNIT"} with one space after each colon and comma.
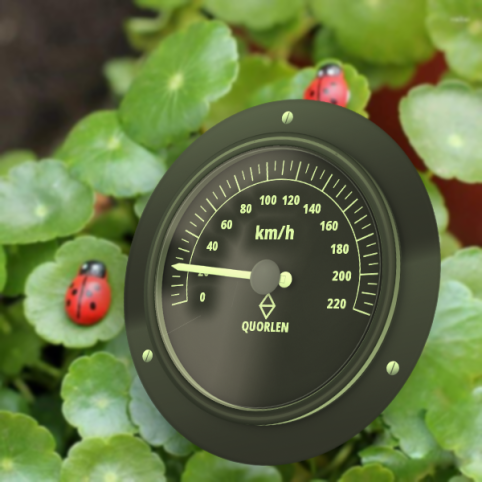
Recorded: {"value": 20, "unit": "km/h"}
